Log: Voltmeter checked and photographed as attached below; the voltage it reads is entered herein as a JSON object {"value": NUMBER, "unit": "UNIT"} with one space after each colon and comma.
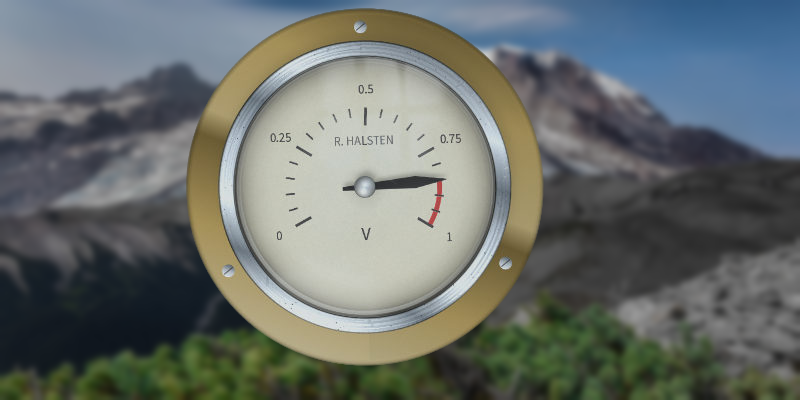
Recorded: {"value": 0.85, "unit": "V"}
